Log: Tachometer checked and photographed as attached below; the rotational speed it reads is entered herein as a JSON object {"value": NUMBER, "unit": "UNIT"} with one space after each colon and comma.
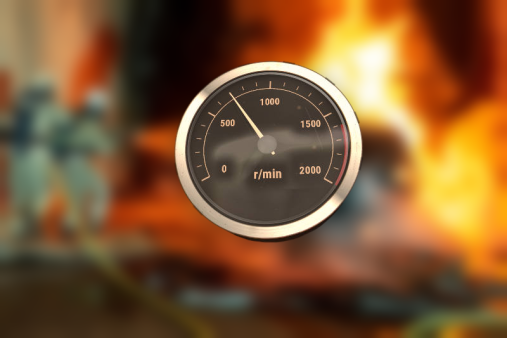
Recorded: {"value": 700, "unit": "rpm"}
